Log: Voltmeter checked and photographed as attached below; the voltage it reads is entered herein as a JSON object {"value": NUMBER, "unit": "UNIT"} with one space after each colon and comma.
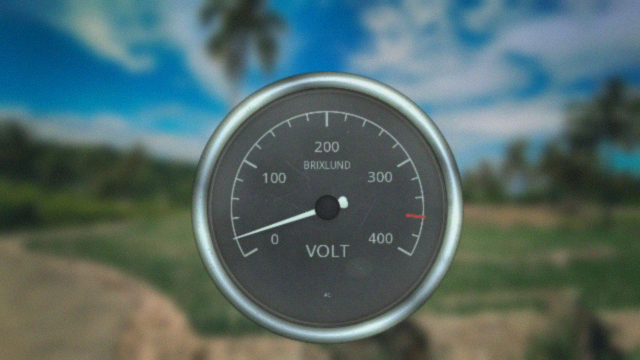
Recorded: {"value": 20, "unit": "V"}
